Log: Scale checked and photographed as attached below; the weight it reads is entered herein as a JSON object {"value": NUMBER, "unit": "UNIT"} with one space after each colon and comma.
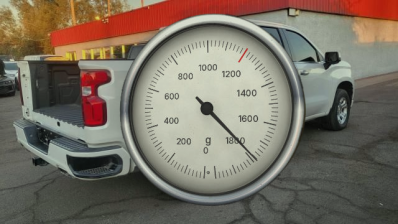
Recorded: {"value": 1780, "unit": "g"}
